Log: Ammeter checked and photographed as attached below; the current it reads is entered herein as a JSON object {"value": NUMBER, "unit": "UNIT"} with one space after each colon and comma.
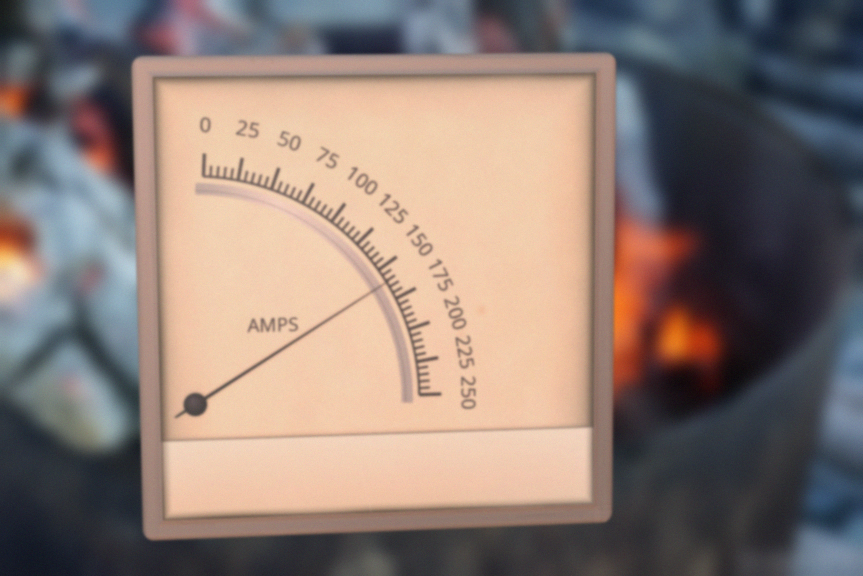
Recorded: {"value": 160, "unit": "A"}
